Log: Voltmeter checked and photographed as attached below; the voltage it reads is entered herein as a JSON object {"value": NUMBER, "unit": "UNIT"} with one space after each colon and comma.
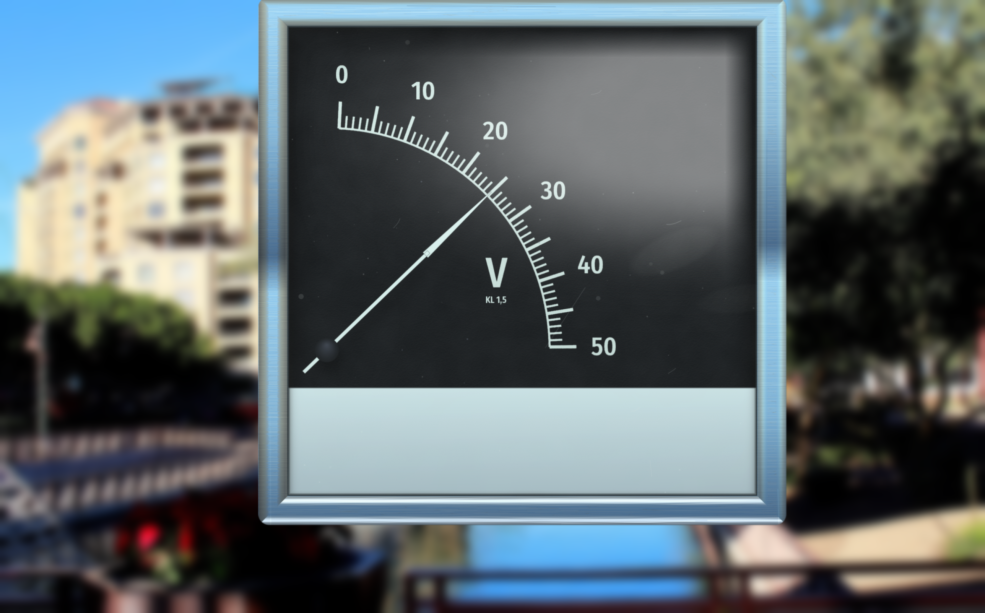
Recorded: {"value": 25, "unit": "V"}
